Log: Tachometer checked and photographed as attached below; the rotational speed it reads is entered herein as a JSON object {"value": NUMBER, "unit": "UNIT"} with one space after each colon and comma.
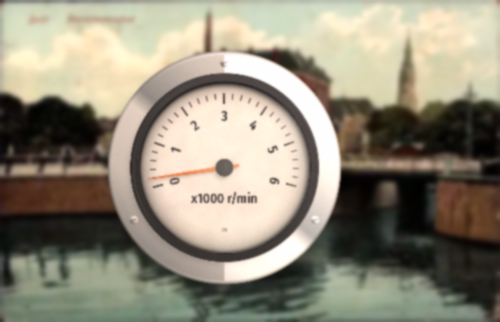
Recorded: {"value": 200, "unit": "rpm"}
